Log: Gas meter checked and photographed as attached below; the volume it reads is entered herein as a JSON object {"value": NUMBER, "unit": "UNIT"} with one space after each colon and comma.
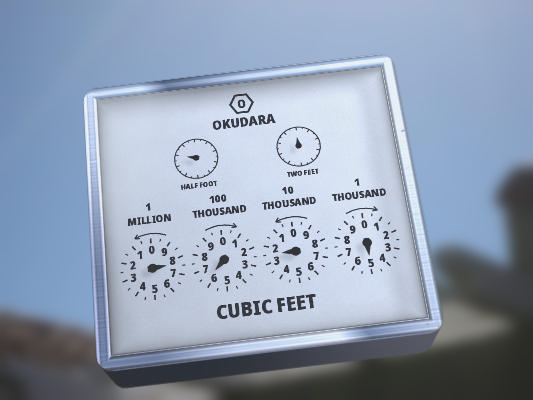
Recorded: {"value": 762500, "unit": "ft³"}
